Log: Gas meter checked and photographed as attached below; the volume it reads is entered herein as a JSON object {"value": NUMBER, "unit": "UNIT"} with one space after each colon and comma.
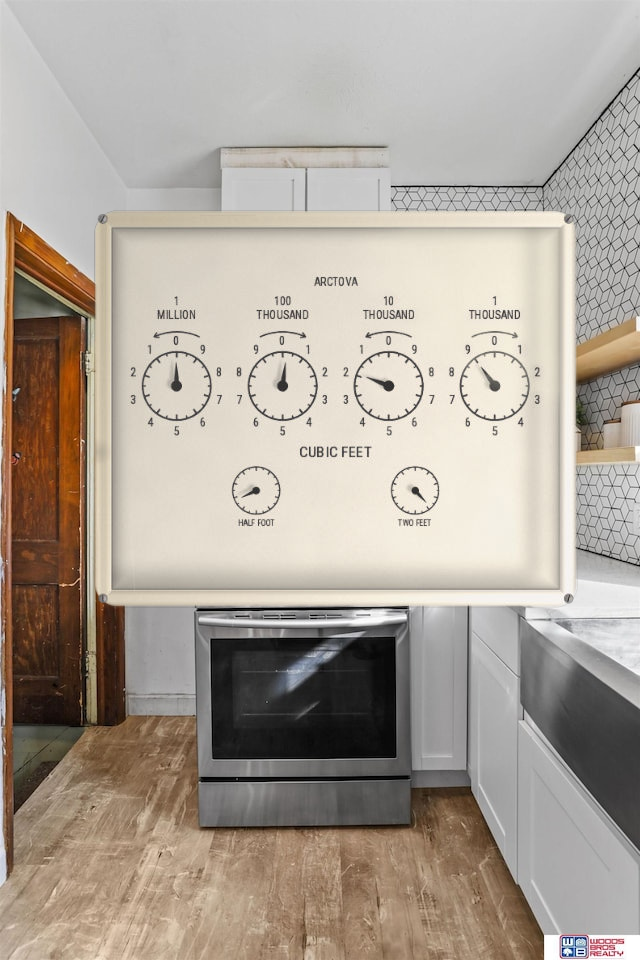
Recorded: {"value": 1900, "unit": "ft³"}
